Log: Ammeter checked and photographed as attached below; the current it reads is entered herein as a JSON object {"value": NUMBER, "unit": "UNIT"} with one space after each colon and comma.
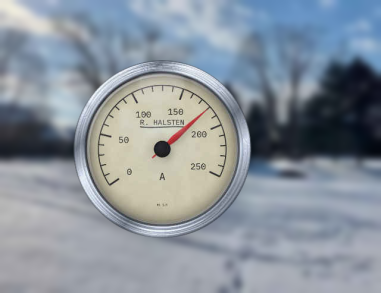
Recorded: {"value": 180, "unit": "A"}
